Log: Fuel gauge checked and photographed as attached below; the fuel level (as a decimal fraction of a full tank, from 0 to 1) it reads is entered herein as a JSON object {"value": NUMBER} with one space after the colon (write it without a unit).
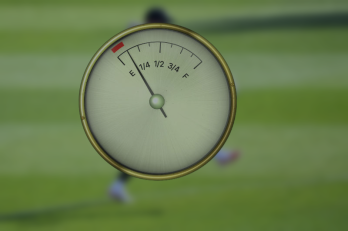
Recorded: {"value": 0.125}
